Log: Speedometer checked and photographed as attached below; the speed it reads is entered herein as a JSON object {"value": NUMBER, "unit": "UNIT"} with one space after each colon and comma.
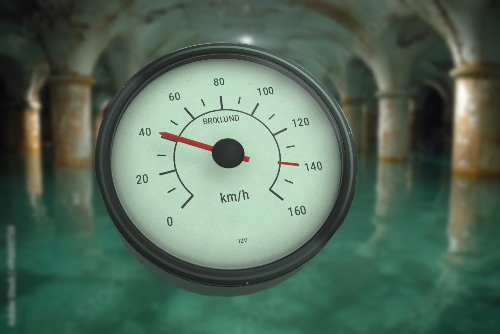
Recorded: {"value": 40, "unit": "km/h"}
